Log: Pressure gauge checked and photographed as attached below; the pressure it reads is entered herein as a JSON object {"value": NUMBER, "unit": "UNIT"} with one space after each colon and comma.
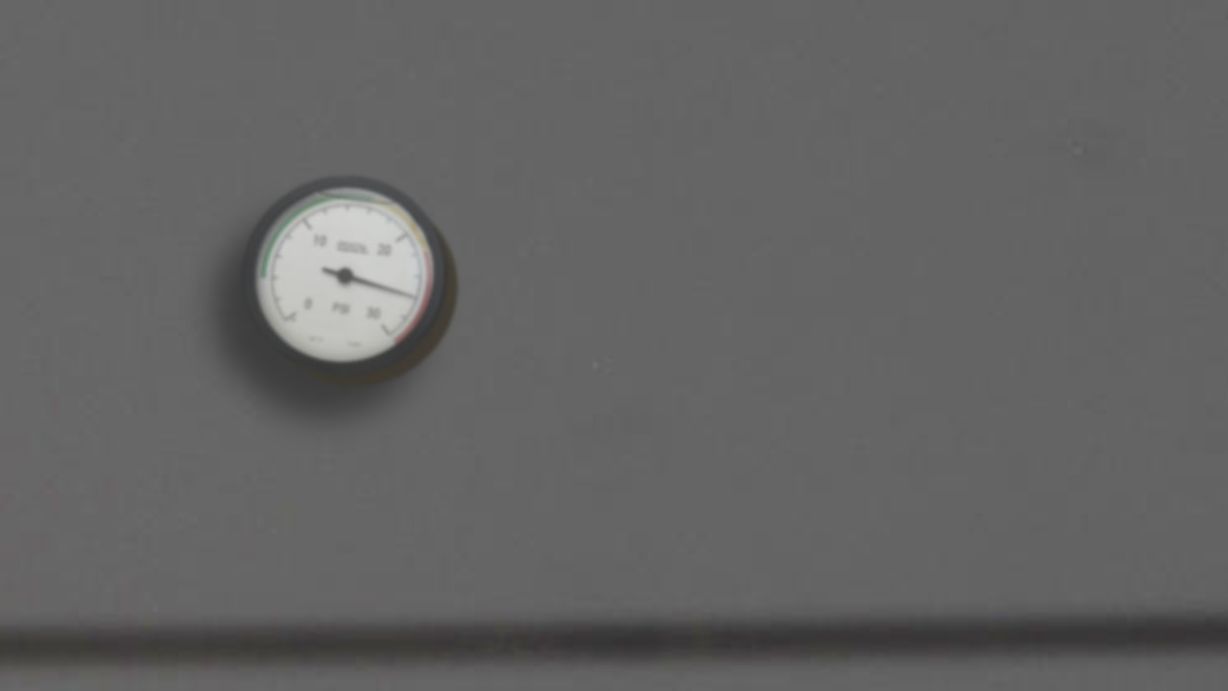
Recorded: {"value": 26, "unit": "psi"}
